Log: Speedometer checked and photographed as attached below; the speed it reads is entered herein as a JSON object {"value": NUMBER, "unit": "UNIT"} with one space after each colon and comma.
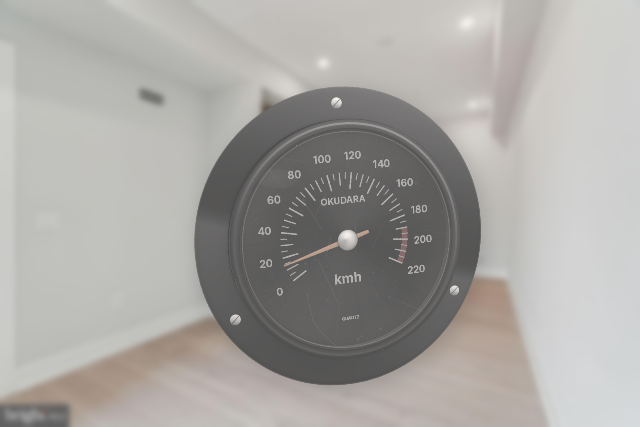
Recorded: {"value": 15, "unit": "km/h"}
